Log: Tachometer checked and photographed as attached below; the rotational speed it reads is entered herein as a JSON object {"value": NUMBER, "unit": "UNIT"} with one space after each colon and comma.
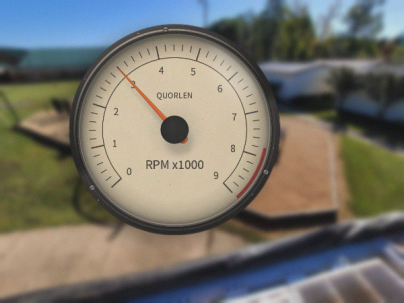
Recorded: {"value": 3000, "unit": "rpm"}
